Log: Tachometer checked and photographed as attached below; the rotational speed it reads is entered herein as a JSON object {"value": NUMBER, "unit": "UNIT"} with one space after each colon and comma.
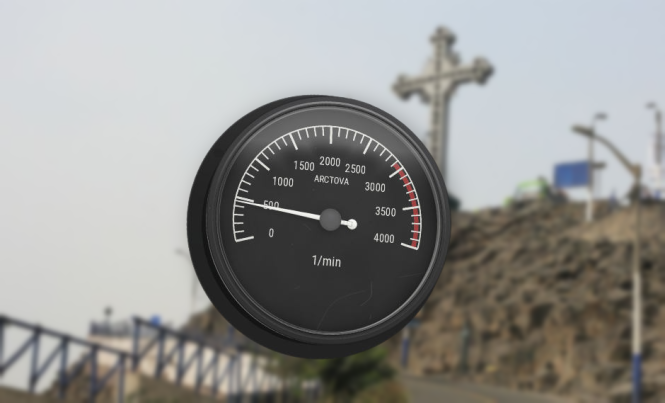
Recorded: {"value": 450, "unit": "rpm"}
